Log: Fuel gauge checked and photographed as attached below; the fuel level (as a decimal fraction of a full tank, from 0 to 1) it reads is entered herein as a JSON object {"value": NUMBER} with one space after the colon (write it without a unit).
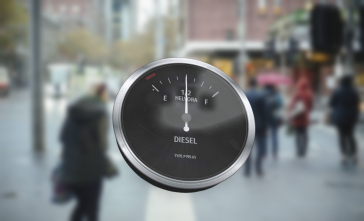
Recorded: {"value": 0.5}
